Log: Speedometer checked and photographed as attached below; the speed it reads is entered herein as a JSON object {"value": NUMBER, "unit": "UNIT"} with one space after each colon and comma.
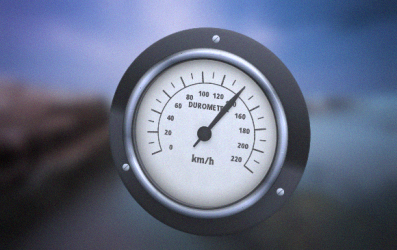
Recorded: {"value": 140, "unit": "km/h"}
